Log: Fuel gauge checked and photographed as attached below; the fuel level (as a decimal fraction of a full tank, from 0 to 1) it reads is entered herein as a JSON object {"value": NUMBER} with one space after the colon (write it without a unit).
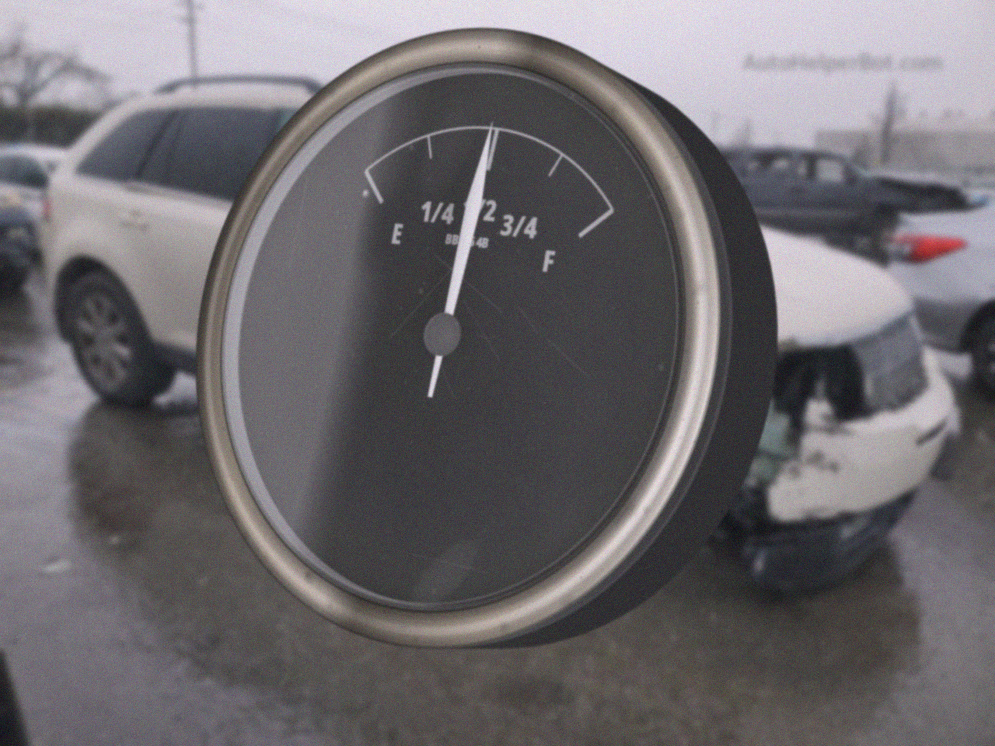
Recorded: {"value": 0.5}
